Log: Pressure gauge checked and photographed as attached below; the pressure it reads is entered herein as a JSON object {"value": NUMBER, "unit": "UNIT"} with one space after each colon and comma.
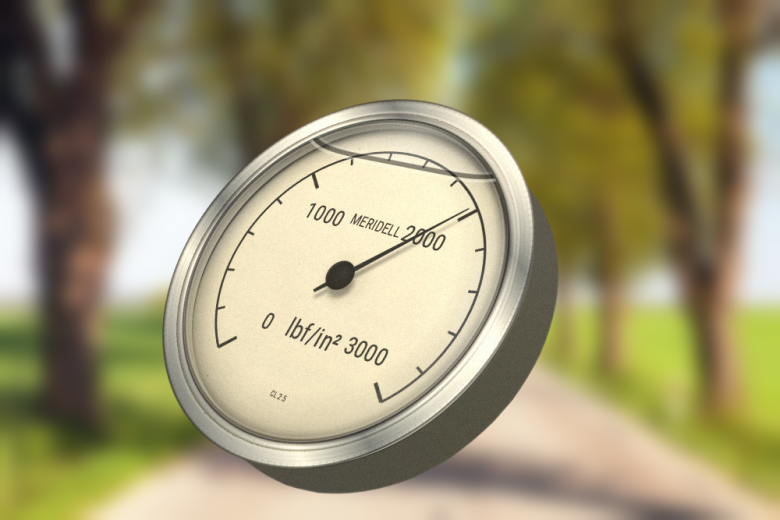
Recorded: {"value": 2000, "unit": "psi"}
